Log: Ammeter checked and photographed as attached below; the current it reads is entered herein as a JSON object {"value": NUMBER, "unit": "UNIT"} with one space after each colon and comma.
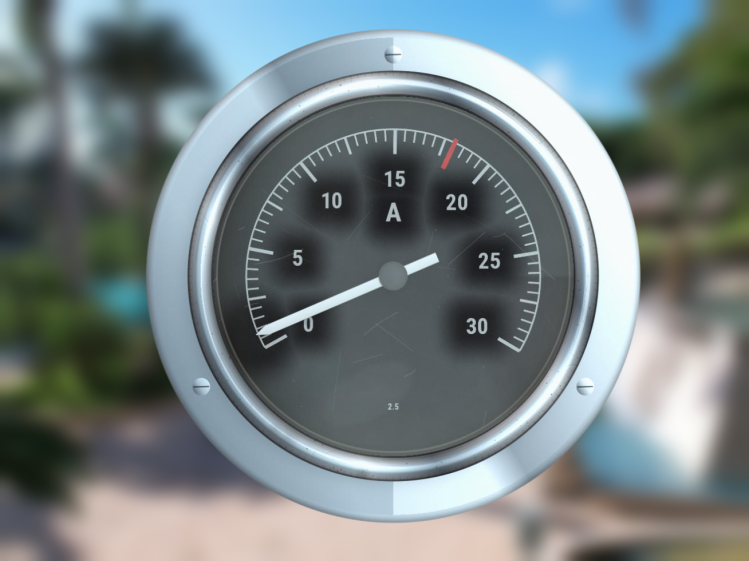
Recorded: {"value": 0.75, "unit": "A"}
